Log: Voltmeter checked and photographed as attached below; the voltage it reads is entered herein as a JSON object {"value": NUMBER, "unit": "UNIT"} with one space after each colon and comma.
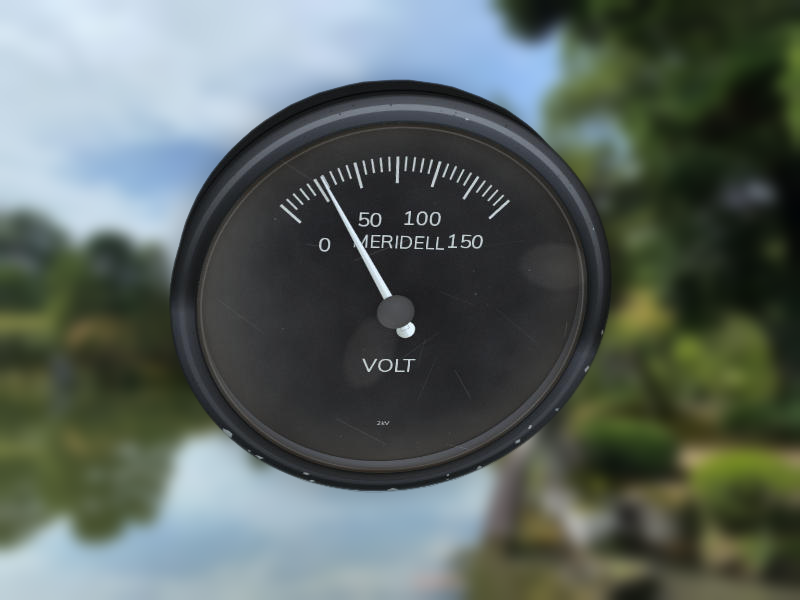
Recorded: {"value": 30, "unit": "V"}
